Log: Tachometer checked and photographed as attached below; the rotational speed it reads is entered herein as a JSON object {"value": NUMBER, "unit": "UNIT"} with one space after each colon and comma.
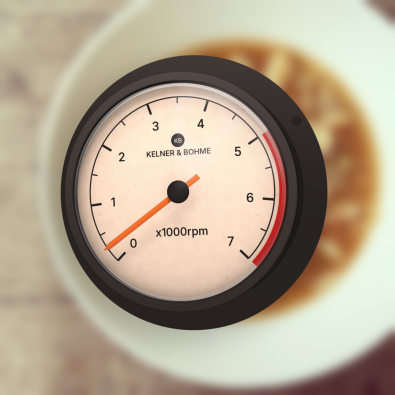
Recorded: {"value": 250, "unit": "rpm"}
